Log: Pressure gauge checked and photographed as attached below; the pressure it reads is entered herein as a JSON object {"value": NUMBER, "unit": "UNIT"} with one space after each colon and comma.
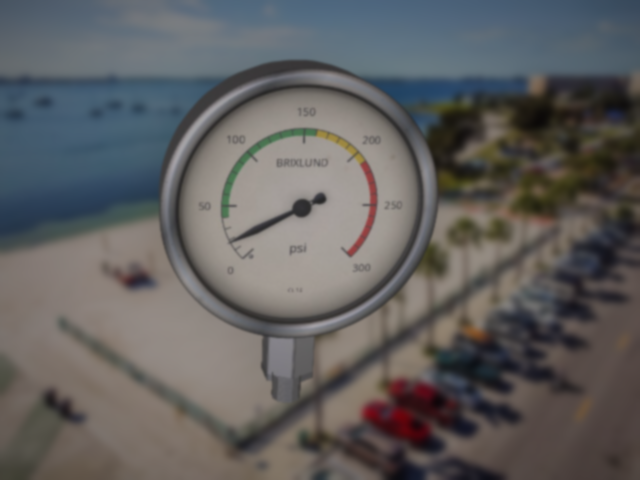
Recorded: {"value": 20, "unit": "psi"}
